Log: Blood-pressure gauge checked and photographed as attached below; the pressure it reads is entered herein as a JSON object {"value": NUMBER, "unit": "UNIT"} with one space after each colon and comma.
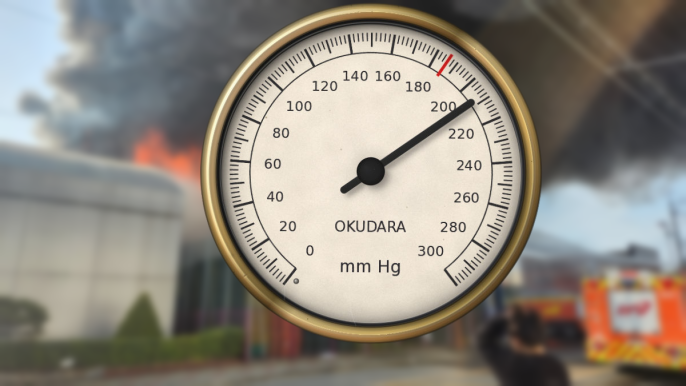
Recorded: {"value": 208, "unit": "mmHg"}
